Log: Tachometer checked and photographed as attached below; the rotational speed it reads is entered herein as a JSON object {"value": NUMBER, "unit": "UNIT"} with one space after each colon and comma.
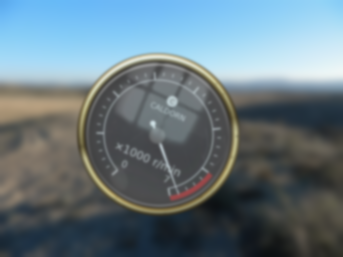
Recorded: {"value": 6800, "unit": "rpm"}
